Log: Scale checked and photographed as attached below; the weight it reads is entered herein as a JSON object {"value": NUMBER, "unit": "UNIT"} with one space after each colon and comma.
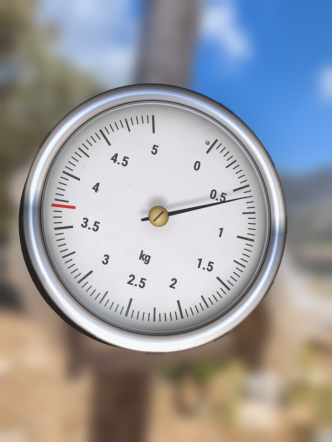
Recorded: {"value": 0.6, "unit": "kg"}
